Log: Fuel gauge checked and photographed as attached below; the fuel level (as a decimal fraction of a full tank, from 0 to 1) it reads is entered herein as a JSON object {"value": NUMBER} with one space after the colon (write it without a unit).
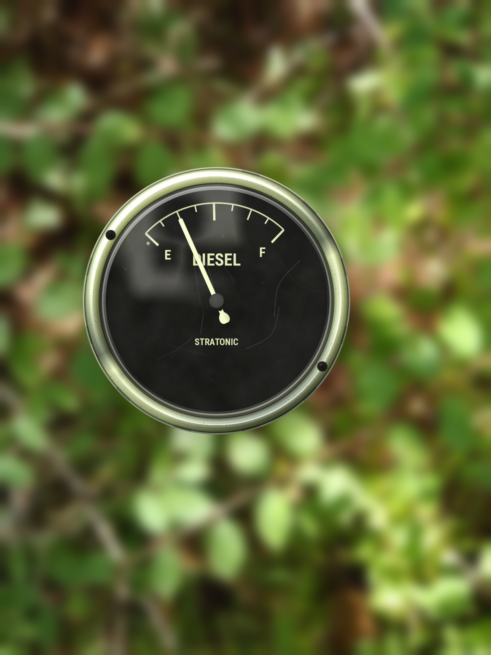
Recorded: {"value": 0.25}
